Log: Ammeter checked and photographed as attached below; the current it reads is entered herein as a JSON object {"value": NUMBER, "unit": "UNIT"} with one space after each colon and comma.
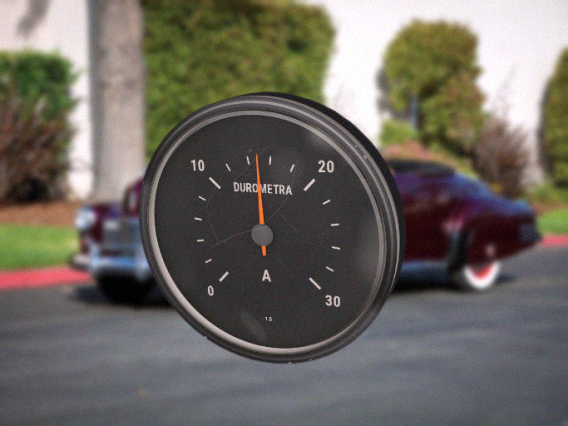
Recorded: {"value": 15, "unit": "A"}
